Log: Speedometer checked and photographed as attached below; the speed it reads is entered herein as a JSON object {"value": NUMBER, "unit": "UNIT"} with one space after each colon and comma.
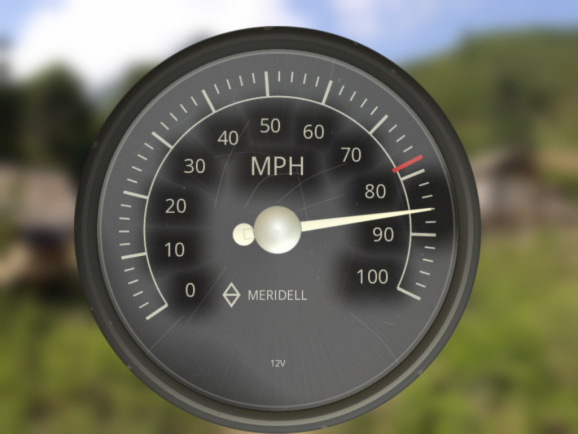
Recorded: {"value": 86, "unit": "mph"}
